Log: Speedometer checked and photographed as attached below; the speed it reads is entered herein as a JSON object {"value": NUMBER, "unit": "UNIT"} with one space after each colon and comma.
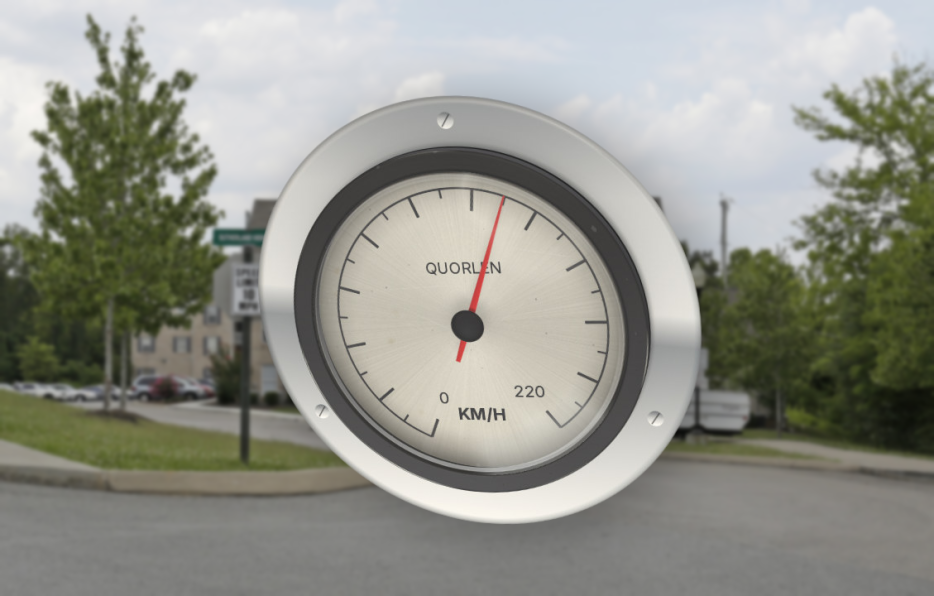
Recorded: {"value": 130, "unit": "km/h"}
